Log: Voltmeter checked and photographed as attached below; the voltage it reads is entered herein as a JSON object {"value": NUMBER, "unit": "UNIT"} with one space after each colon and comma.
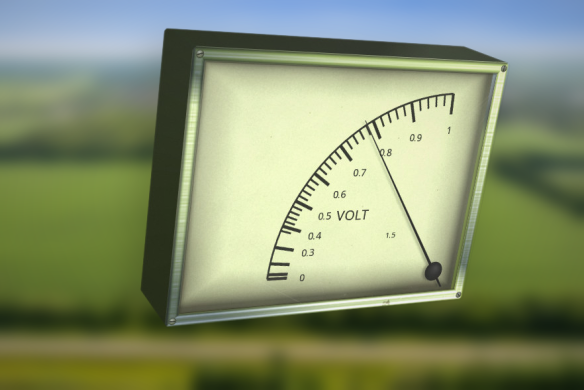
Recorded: {"value": 0.78, "unit": "V"}
